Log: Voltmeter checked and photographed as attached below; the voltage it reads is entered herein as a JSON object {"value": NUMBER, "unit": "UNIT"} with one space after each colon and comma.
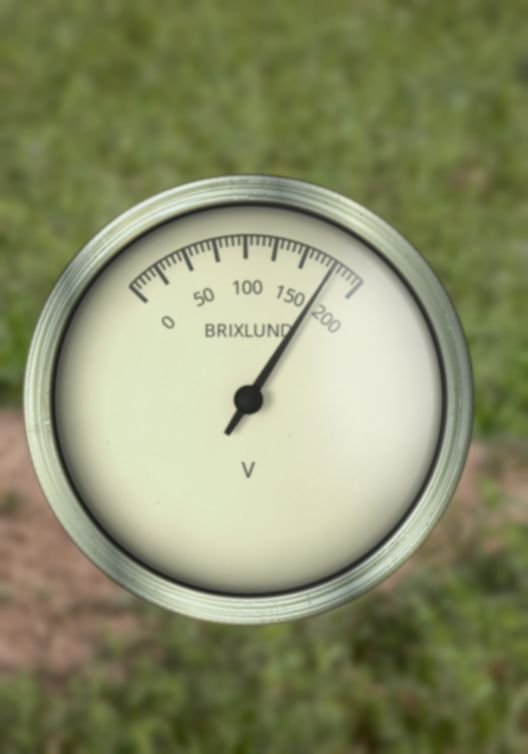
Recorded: {"value": 175, "unit": "V"}
